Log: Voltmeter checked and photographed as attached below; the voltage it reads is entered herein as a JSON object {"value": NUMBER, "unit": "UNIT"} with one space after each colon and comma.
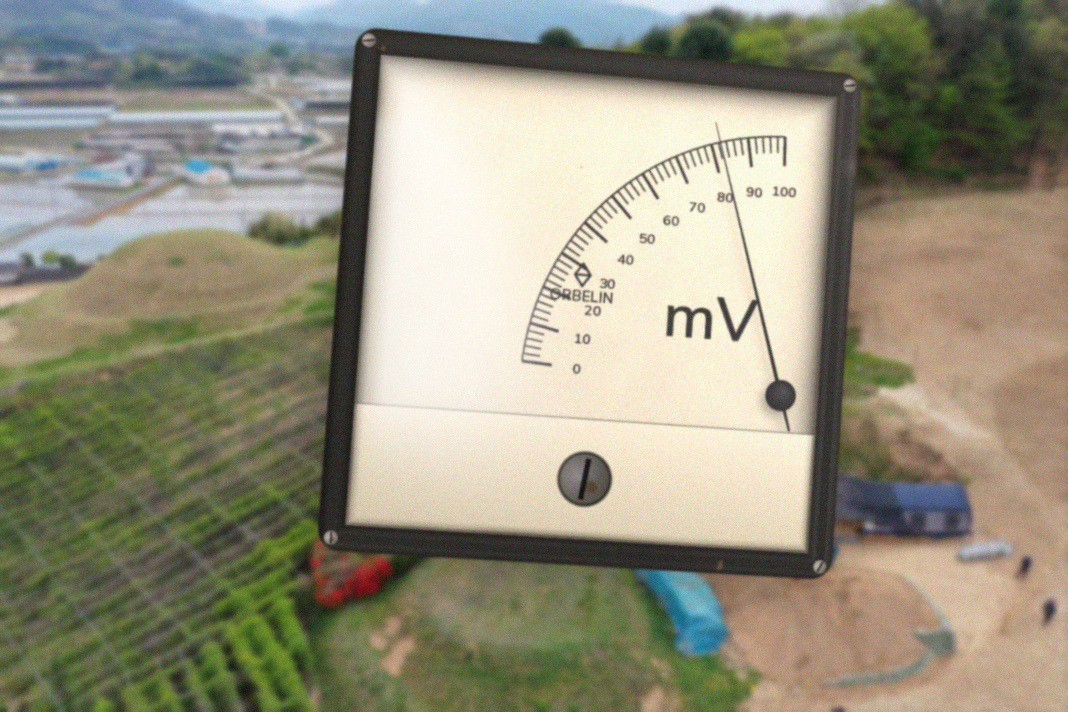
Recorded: {"value": 82, "unit": "mV"}
